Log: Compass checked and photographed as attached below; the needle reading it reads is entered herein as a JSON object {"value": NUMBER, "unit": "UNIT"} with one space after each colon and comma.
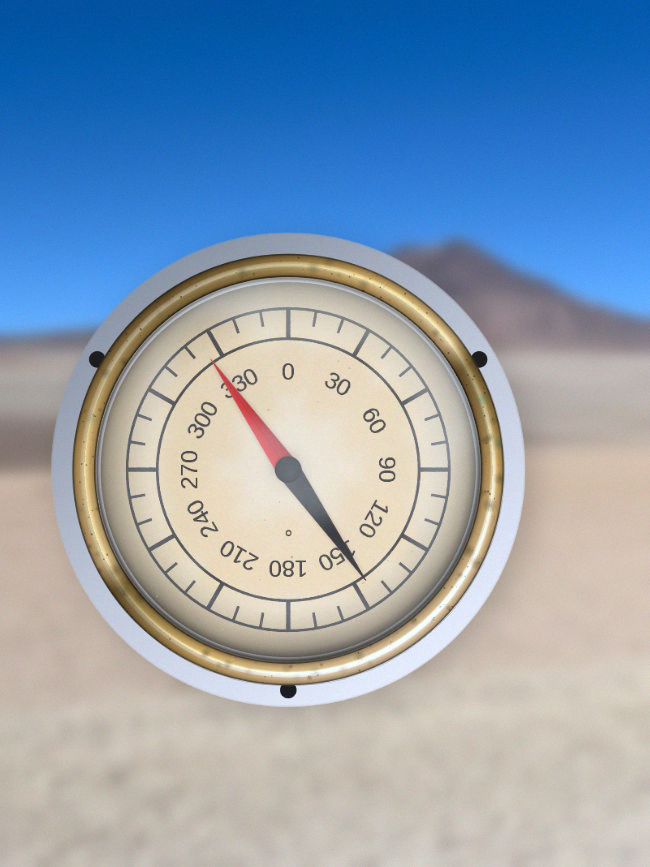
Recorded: {"value": 325, "unit": "°"}
